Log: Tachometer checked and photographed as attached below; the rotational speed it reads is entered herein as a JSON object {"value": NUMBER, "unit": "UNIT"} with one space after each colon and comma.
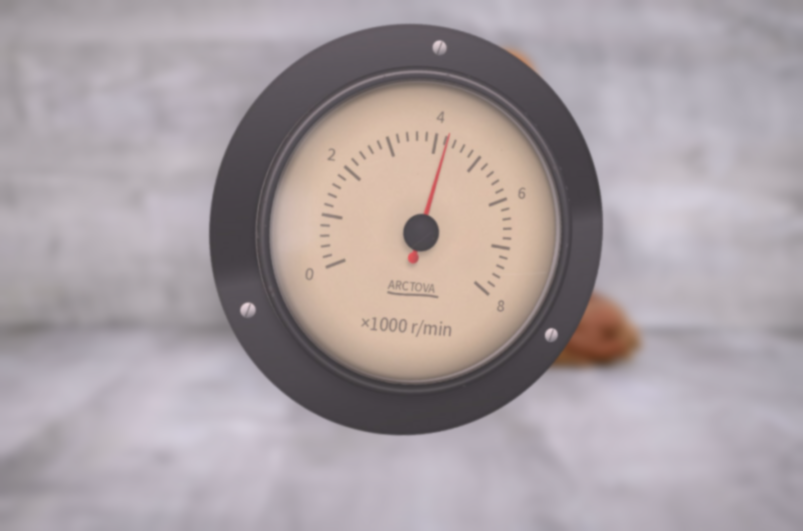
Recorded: {"value": 4200, "unit": "rpm"}
